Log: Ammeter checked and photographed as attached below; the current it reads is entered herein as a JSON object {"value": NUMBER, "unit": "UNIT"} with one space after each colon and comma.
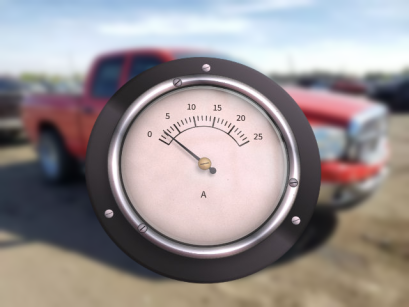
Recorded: {"value": 2, "unit": "A"}
